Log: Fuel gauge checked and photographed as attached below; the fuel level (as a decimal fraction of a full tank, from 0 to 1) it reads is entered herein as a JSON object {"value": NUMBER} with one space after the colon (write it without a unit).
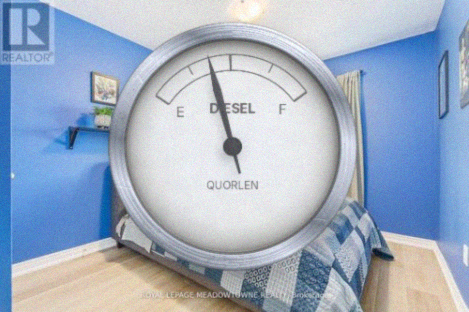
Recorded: {"value": 0.375}
